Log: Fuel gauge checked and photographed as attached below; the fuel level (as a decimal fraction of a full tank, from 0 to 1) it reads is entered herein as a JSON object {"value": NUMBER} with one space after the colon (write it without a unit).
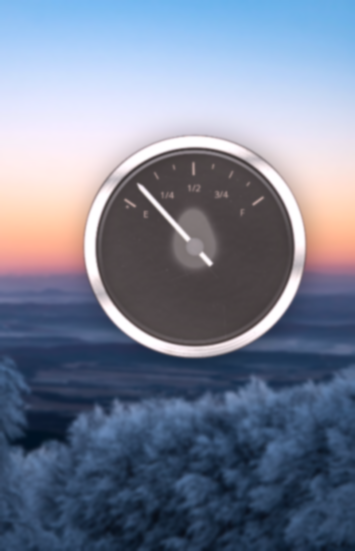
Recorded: {"value": 0.125}
